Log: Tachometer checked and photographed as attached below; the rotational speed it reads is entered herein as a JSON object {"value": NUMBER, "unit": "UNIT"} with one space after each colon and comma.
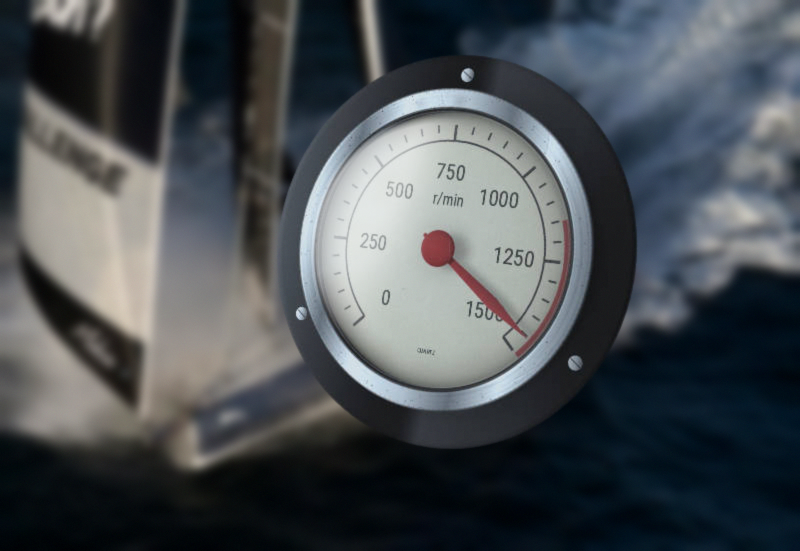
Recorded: {"value": 1450, "unit": "rpm"}
